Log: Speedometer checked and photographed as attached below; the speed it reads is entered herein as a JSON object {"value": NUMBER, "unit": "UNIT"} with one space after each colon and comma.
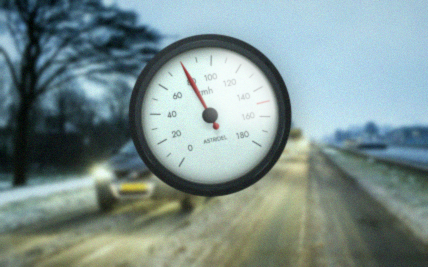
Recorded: {"value": 80, "unit": "km/h"}
